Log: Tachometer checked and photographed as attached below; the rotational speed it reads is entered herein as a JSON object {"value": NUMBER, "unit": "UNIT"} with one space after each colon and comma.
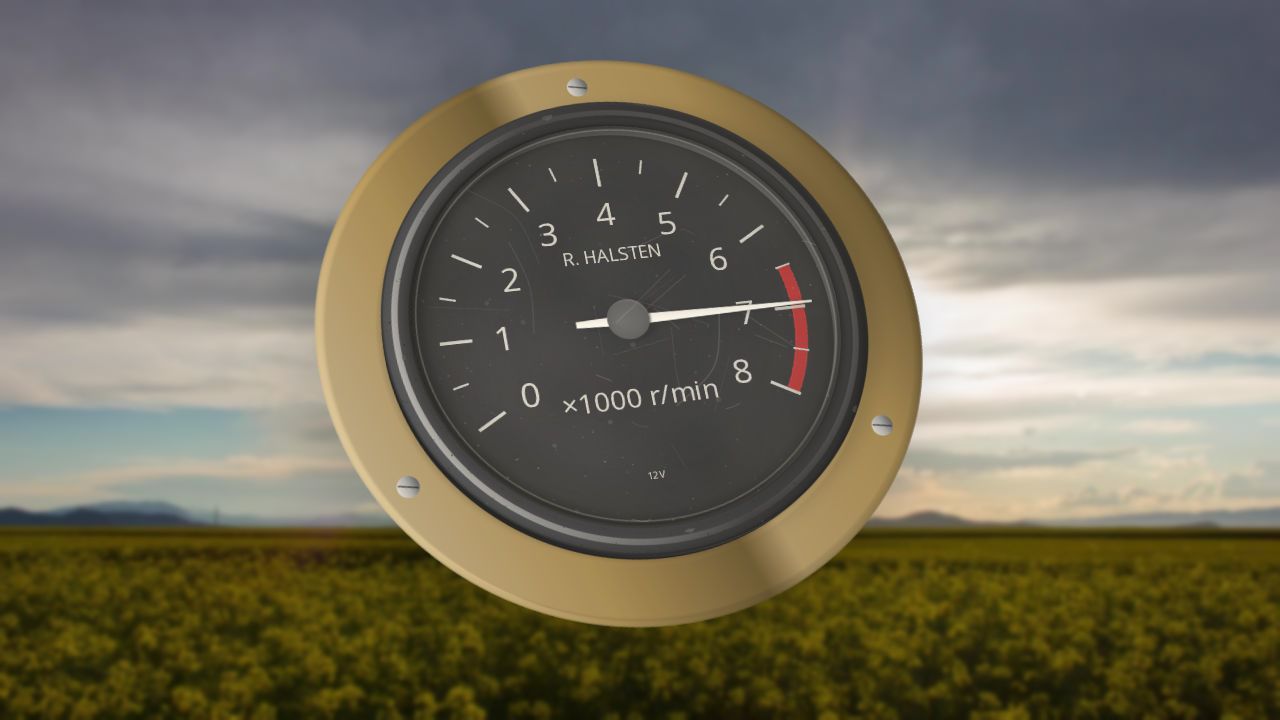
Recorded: {"value": 7000, "unit": "rpm"}
